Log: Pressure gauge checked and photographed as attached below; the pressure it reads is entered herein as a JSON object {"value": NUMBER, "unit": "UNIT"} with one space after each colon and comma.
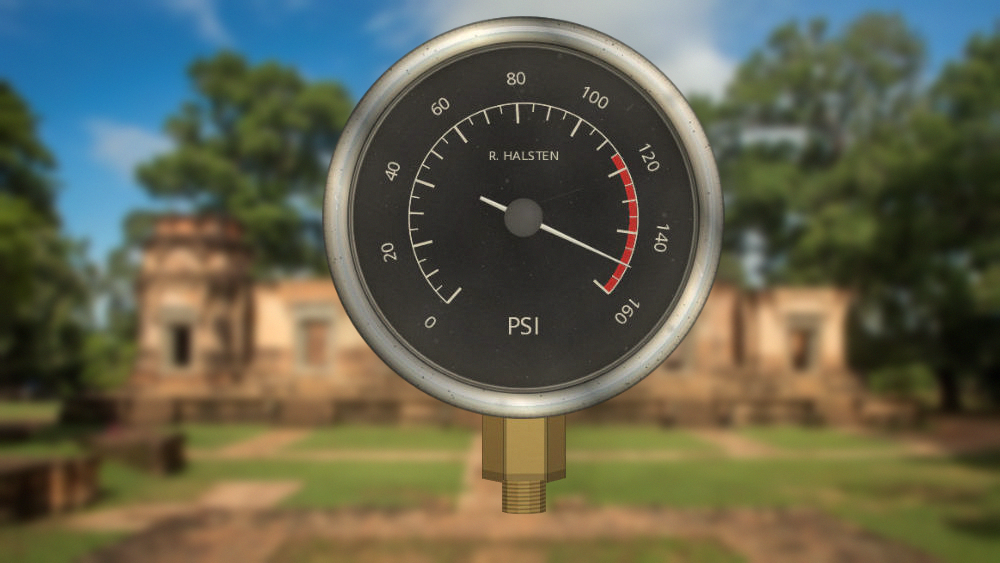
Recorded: {"value": 150, "unit": "psi"}
